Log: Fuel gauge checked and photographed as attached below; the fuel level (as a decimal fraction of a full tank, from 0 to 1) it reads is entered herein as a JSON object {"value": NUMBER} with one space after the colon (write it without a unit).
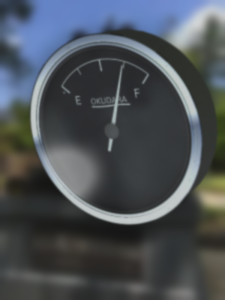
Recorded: {"value": 0.75}
